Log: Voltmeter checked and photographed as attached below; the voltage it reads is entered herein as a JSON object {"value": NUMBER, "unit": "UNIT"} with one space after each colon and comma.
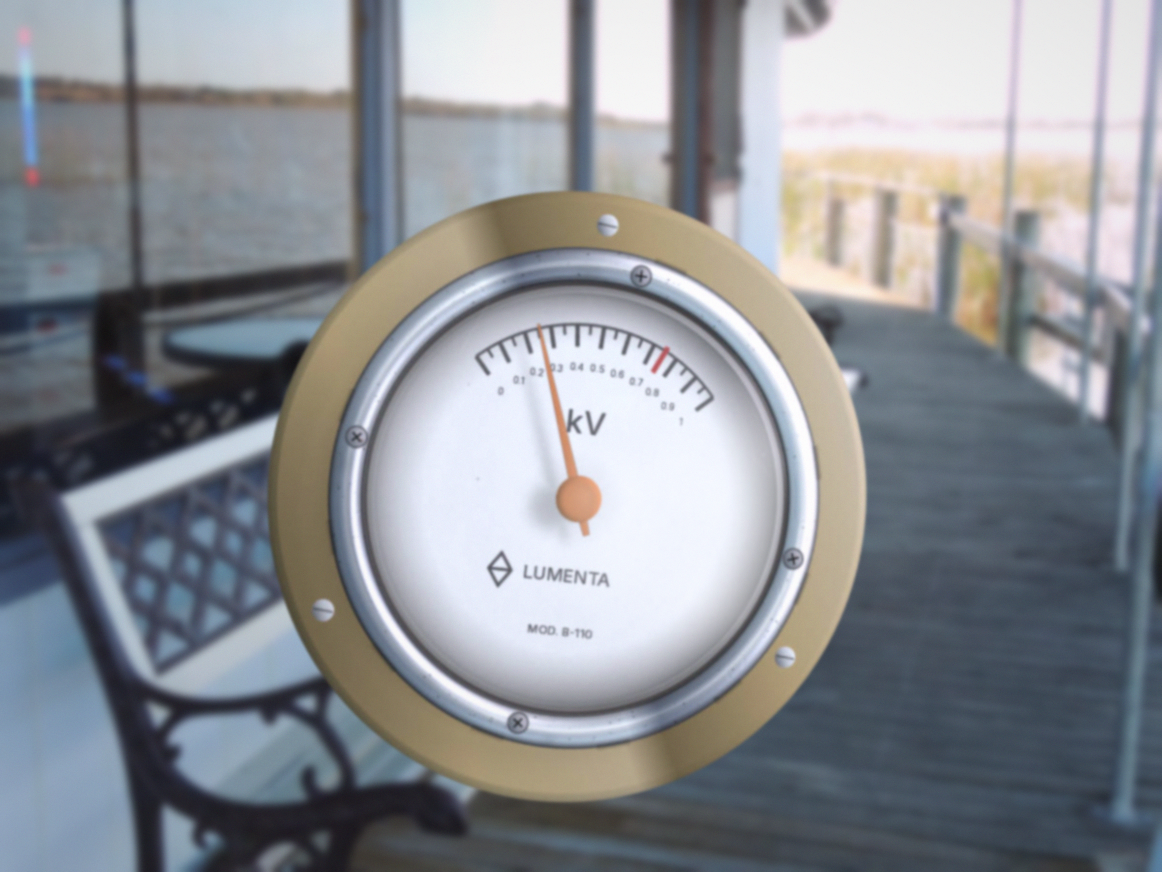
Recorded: {"value": 0.25, "unit": "kV"}
